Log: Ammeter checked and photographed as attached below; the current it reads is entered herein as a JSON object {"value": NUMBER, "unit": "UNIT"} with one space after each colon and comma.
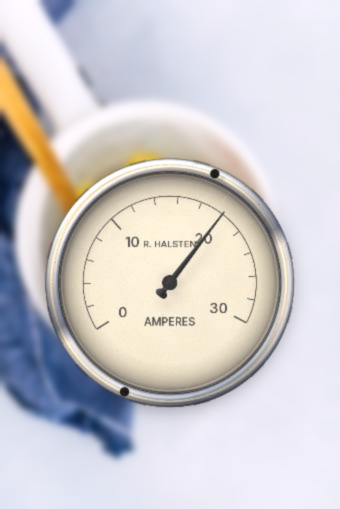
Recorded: {"value": 20, "unit": "A"}
